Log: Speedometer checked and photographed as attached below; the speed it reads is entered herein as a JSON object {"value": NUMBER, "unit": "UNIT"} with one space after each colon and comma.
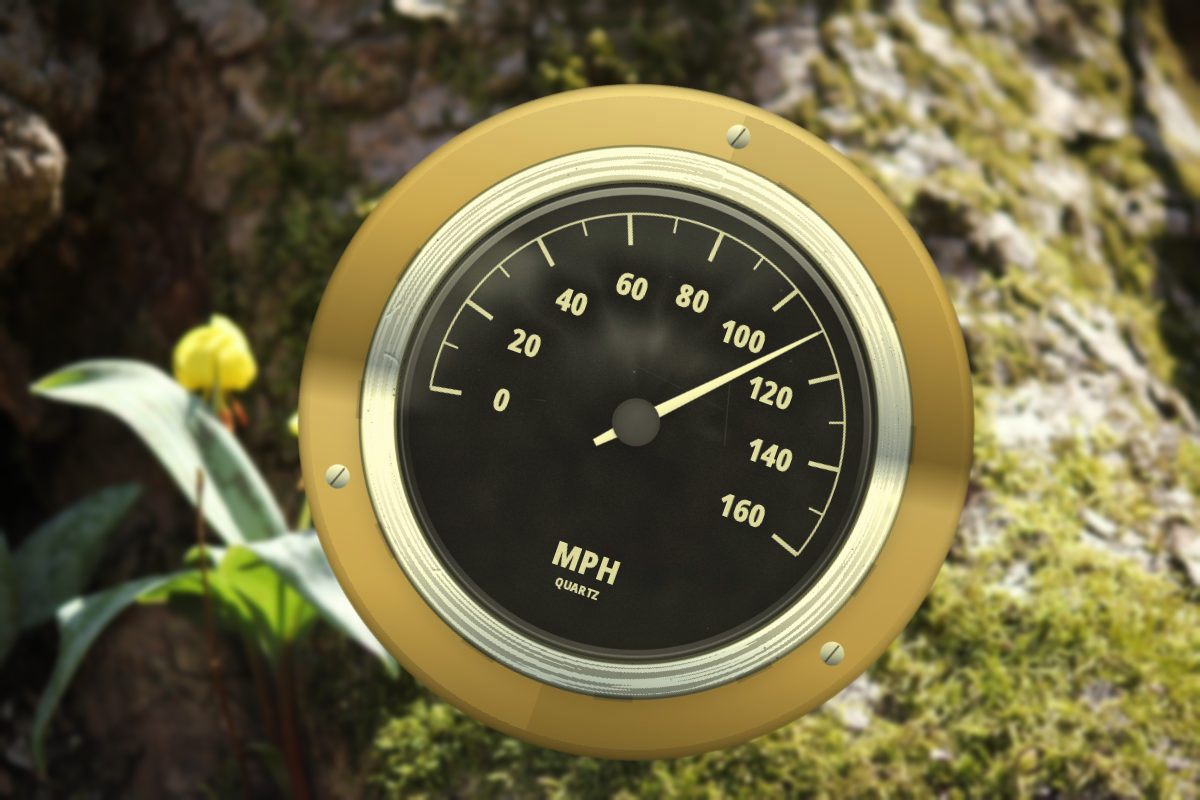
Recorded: {"value": 110, "unit": "mph"}
